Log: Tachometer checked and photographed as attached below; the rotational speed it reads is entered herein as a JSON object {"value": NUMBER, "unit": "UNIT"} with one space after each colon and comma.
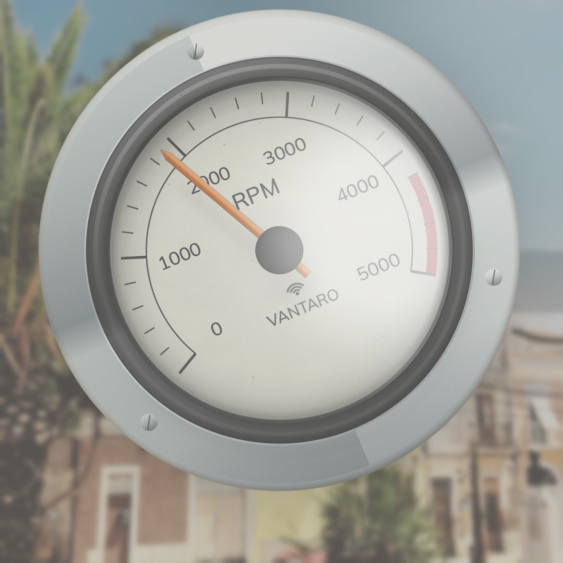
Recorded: {"value": 1900, "unit": "rpm"}
